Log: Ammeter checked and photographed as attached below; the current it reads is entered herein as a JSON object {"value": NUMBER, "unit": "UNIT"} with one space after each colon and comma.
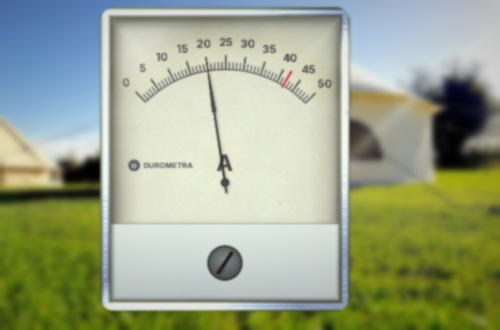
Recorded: {"value": 20, "unit": "A"}
